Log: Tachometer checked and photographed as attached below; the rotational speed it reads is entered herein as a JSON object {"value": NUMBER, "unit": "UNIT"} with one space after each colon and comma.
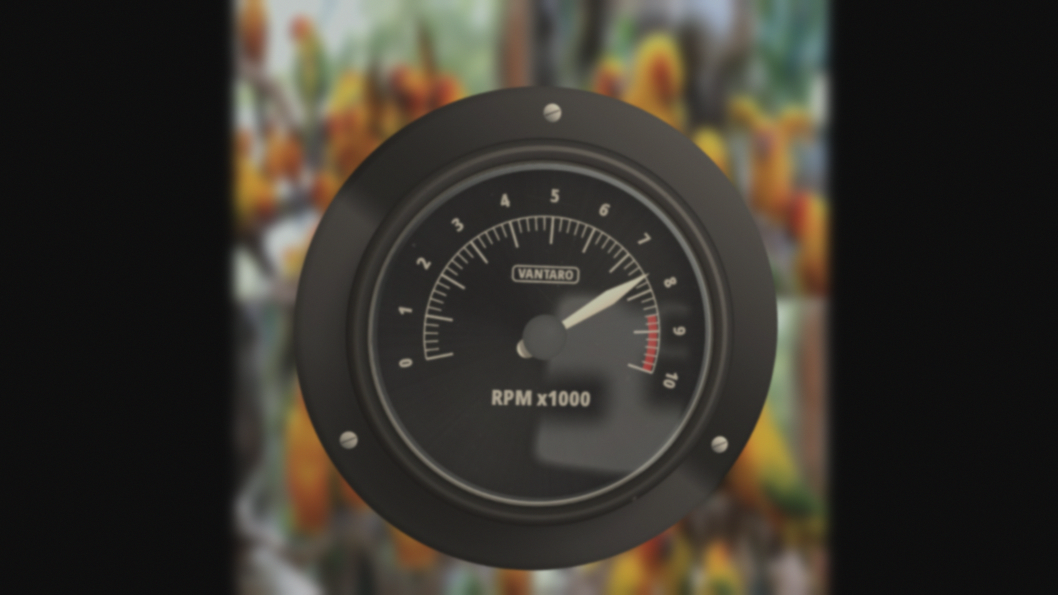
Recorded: {"value": 7600, "unit": "rpm"}
